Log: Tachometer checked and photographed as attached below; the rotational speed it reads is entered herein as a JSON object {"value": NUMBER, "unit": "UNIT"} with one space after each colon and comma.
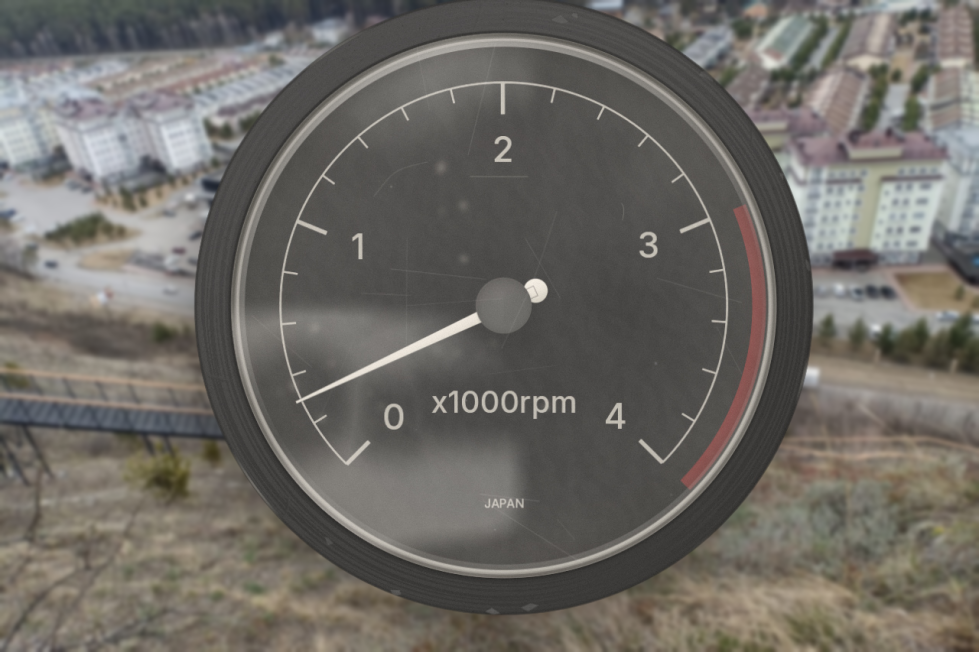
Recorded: {"value": 300, "unit": "rpm"}
